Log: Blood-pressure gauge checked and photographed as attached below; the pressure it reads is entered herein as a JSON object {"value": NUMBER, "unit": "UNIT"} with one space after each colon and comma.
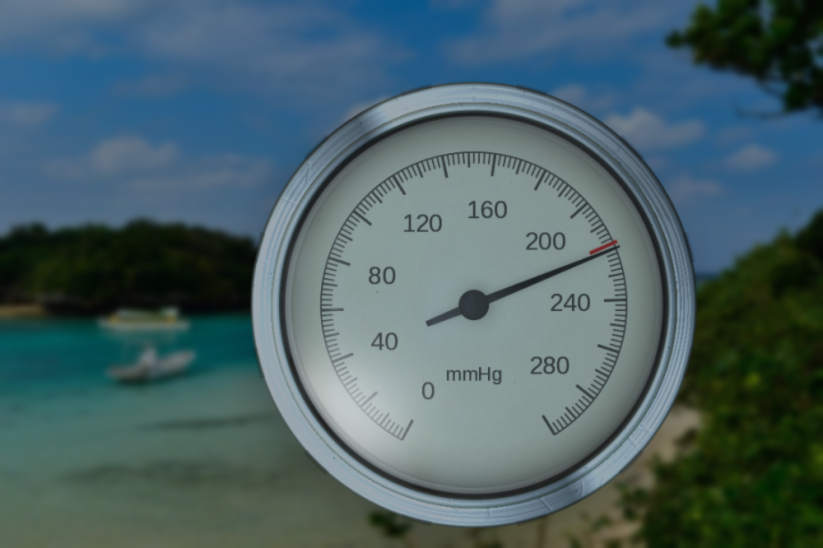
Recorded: {"value": 220, "unit": "mmHg"}
